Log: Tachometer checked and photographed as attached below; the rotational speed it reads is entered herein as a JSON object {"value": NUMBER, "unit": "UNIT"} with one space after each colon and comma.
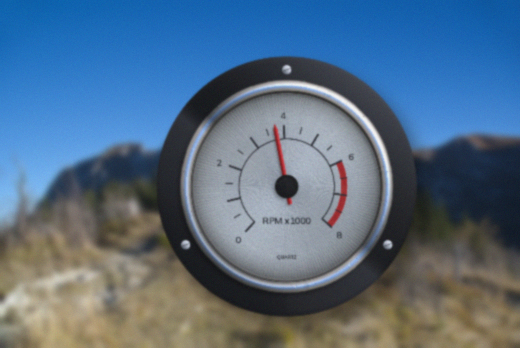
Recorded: {"value": 3750, "unit": "rpm"}
